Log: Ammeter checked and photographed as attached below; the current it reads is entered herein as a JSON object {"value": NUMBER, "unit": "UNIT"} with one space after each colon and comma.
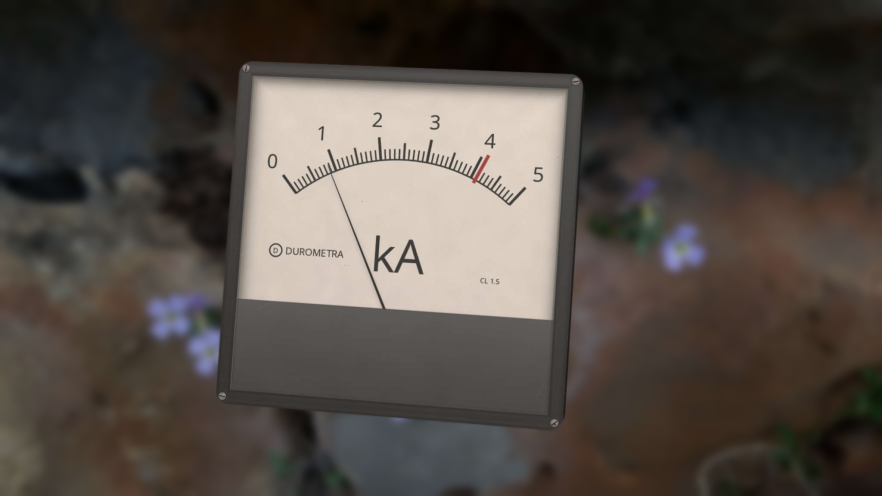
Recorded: {"value": 0.9, "unit": "kA"}
